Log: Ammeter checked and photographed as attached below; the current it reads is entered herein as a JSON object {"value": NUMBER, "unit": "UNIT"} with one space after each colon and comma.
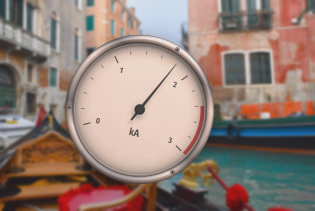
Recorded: {"value": 1.8, "unit": "kA"}
